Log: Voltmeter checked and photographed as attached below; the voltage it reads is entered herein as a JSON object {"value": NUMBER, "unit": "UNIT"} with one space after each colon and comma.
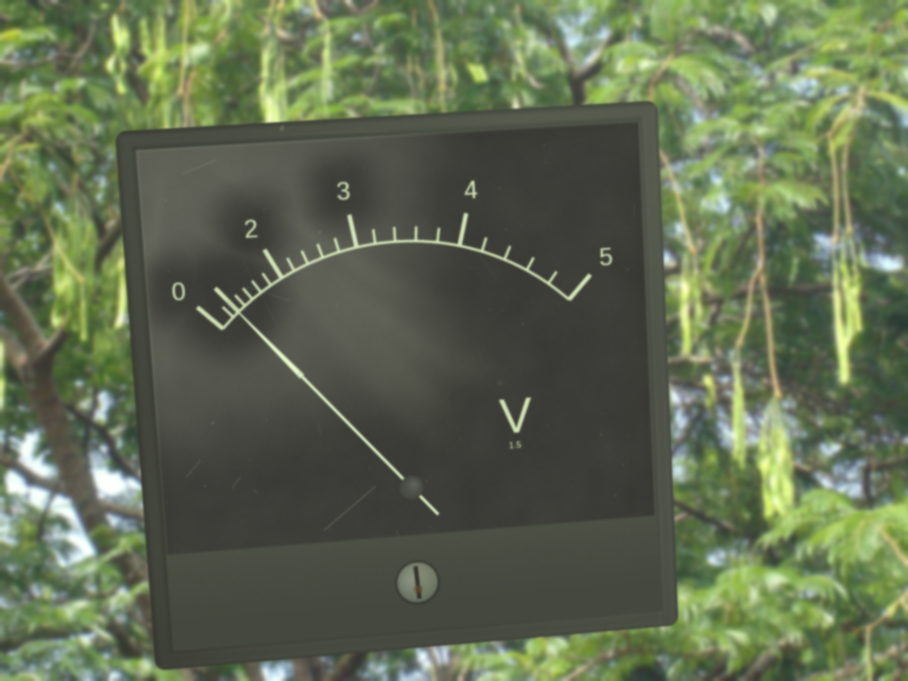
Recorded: {"value": 1, "unit": "V"}
